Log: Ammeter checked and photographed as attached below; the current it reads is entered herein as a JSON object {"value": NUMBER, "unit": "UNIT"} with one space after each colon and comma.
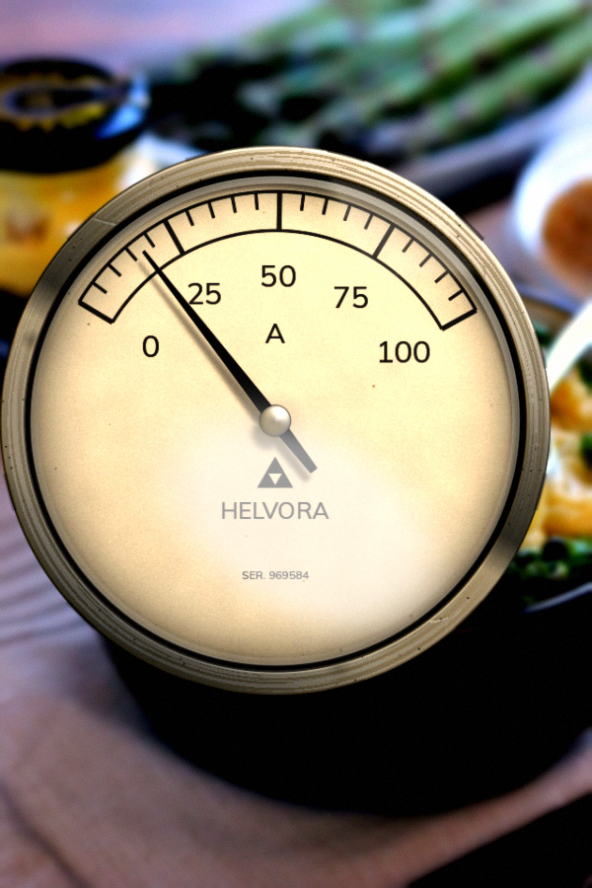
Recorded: {"value": 17.5, "unit": "A"}
